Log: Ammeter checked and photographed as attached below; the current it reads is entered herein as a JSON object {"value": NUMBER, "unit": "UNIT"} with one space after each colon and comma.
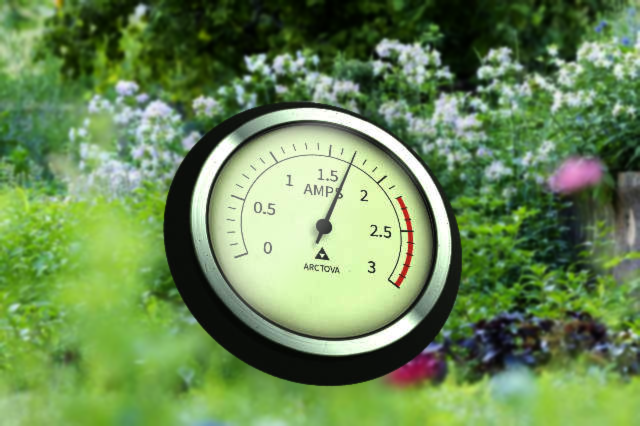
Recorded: {"value": 1.7, "unit": "A"}
